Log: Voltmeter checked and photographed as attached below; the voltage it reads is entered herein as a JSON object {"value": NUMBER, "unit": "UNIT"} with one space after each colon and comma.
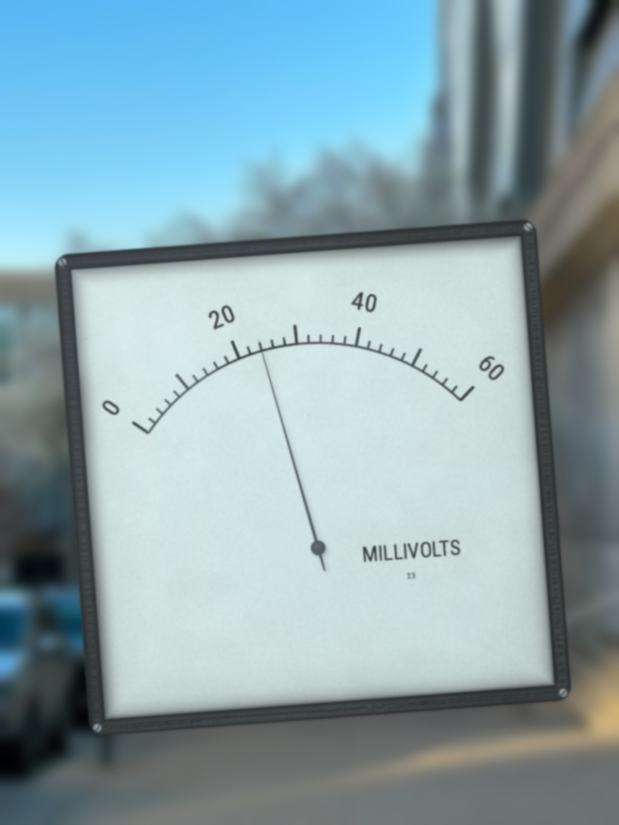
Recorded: {"value": 24, "unit": "mV"}
